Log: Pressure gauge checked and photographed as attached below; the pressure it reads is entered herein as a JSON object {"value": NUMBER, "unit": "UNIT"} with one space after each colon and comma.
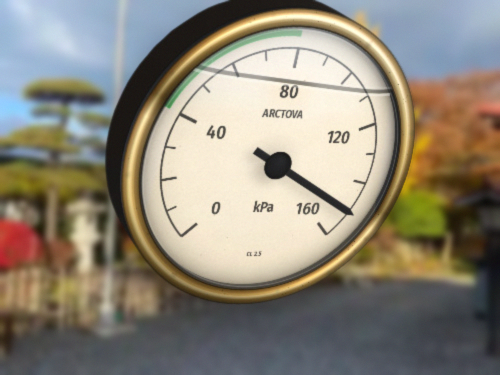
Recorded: {"value": 150, "unit": "kPa"}
